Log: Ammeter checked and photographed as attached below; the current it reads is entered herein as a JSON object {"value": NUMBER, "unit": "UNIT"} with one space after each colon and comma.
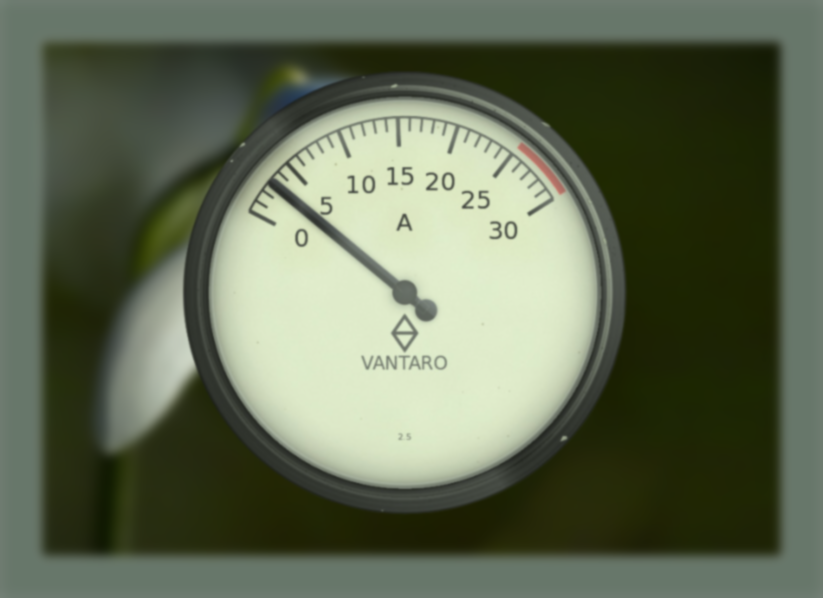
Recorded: {"value": 3, "unit": "A"}
